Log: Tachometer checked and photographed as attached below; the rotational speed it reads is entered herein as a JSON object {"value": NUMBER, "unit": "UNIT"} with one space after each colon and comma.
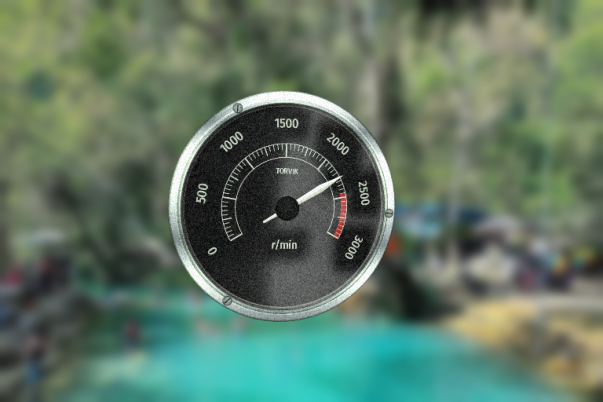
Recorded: {"value": 2250, "unit": "rpm"}
